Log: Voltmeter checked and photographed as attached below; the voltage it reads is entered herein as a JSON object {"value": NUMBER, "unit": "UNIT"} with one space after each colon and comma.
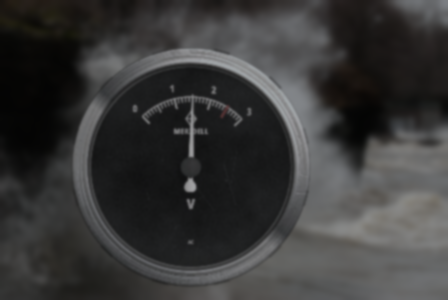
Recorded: {"value": 1.5, "unit": "V"}
